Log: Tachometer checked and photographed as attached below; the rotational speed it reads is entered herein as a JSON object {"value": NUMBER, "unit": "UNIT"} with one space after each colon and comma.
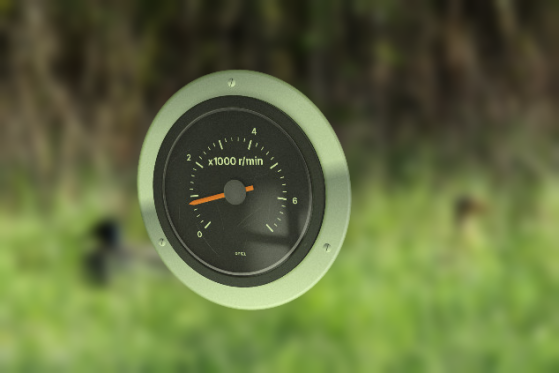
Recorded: {"value": 800, "unit": "rpm"}
